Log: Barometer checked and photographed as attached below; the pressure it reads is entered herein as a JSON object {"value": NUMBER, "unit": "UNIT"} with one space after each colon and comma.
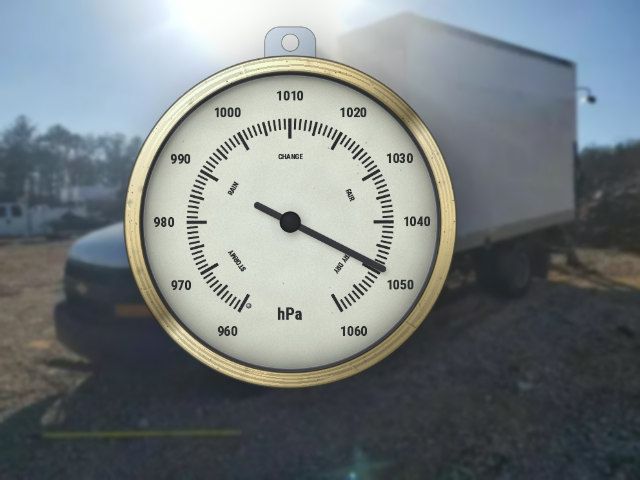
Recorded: {"value": 1049, "unit": "hPa"}
